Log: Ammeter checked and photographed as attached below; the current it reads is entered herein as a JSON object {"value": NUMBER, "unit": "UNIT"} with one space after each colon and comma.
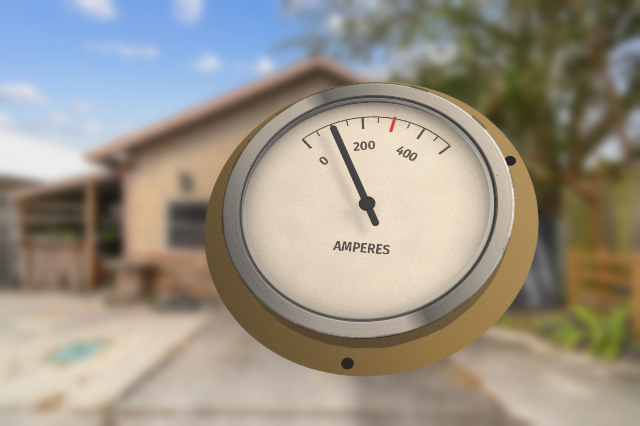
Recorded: {"value": 100, "unit": "A"}
